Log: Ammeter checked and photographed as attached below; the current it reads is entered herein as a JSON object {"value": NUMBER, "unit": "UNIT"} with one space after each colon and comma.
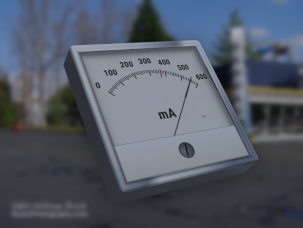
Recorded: {"value": 550, "unit": "mA"}
